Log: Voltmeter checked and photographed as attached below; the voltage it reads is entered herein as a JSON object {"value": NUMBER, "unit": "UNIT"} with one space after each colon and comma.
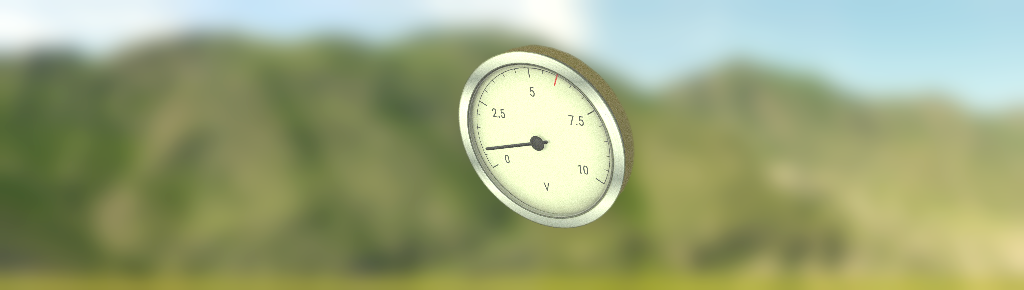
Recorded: {"value": 0.75, "unit": "V"}
